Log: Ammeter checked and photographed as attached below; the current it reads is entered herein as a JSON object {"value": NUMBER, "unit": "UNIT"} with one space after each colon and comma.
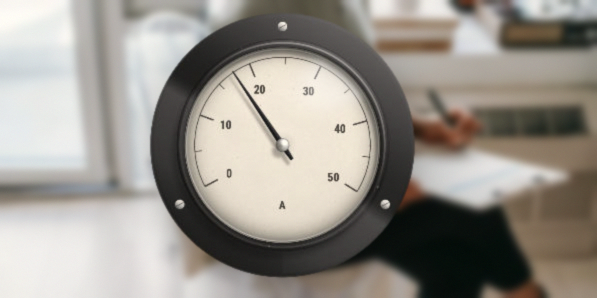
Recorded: {"value": 17.5, "unit": "A"}
